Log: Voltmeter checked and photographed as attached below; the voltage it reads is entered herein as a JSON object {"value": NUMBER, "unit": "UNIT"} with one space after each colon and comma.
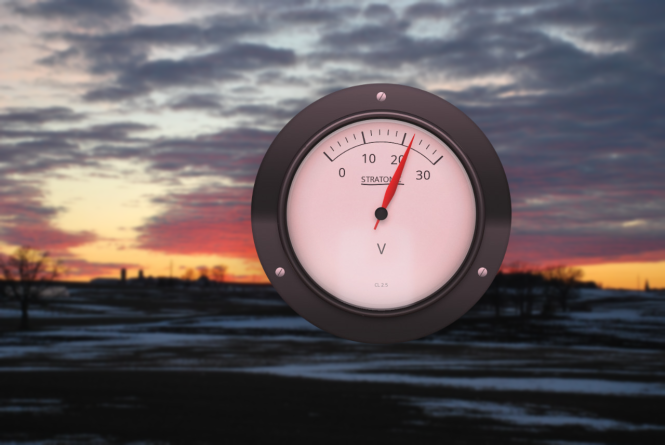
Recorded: {"value": 22, "unit": "V"}
